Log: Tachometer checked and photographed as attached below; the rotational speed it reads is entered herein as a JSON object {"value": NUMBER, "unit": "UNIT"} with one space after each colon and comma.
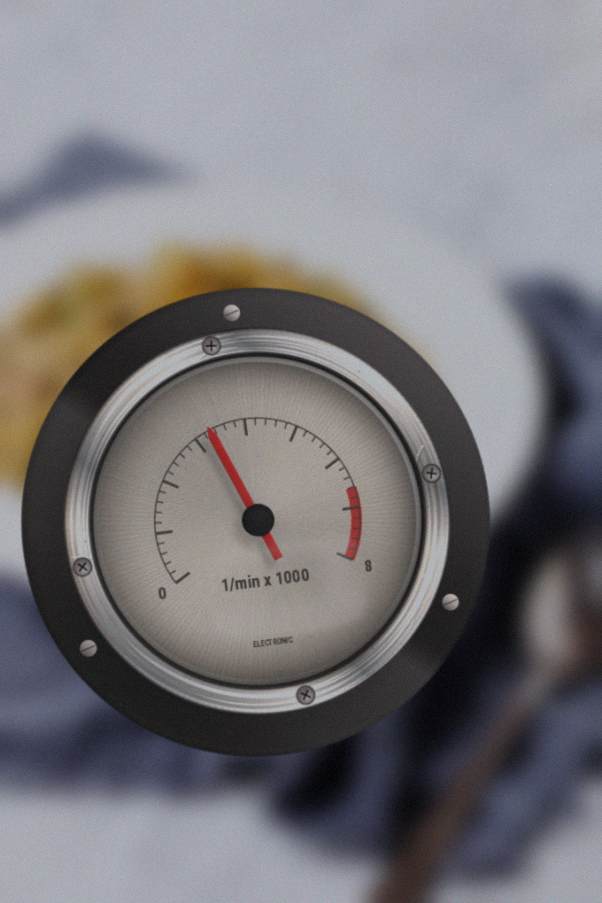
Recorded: {"value": 3300, "unit": "rpm"}
